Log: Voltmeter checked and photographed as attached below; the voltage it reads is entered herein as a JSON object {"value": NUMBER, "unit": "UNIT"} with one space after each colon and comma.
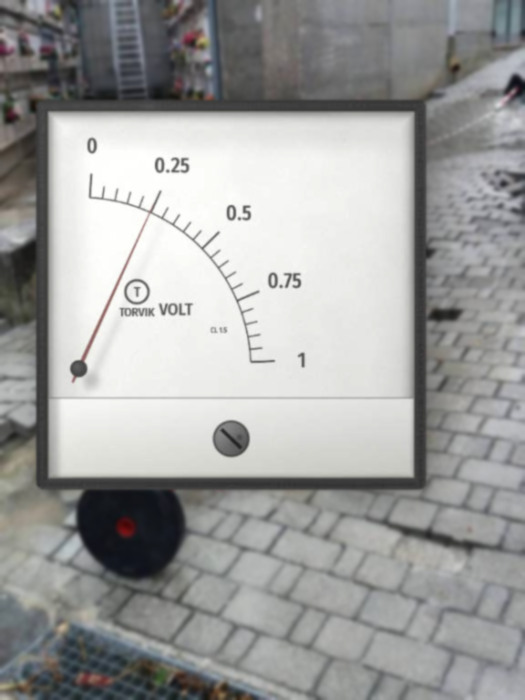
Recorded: {"value": 0.25, "unit": "V"}
